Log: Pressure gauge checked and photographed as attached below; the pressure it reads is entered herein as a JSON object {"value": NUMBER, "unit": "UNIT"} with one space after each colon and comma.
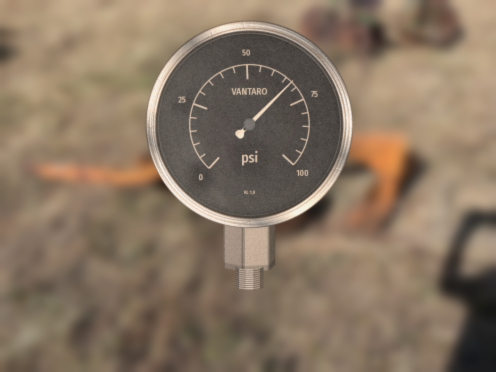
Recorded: {"value": 67.5, "unit": "psi"}
